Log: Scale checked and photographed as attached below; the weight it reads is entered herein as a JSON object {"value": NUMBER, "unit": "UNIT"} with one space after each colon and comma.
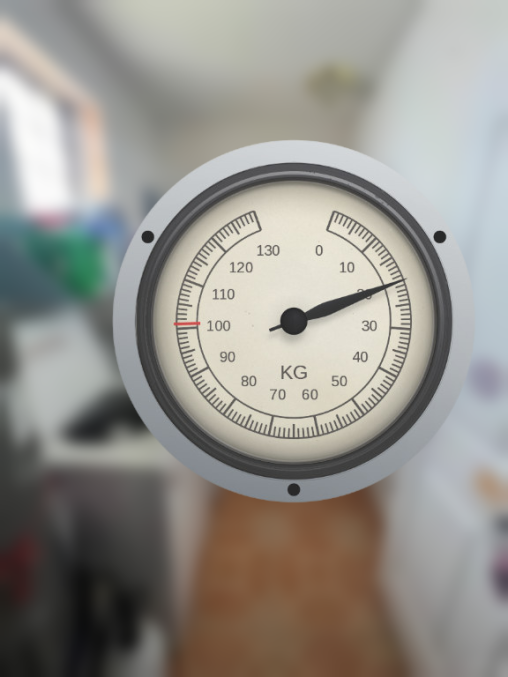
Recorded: {"value": 20, "unit": "kg"}
